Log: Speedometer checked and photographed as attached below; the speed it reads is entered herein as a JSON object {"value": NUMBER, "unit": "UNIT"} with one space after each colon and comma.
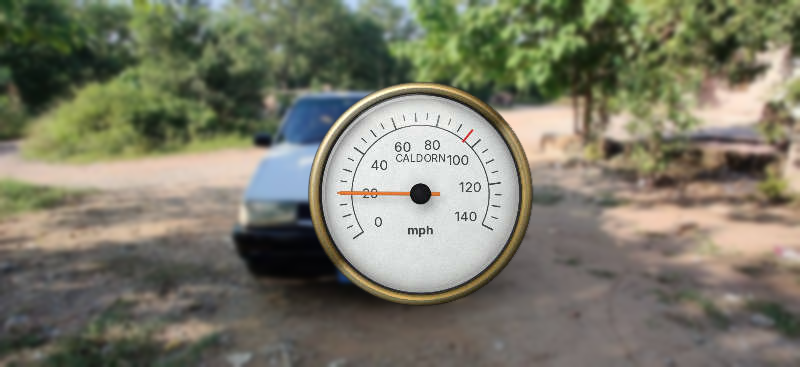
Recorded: {"value": 20, "unit": "mph"}
